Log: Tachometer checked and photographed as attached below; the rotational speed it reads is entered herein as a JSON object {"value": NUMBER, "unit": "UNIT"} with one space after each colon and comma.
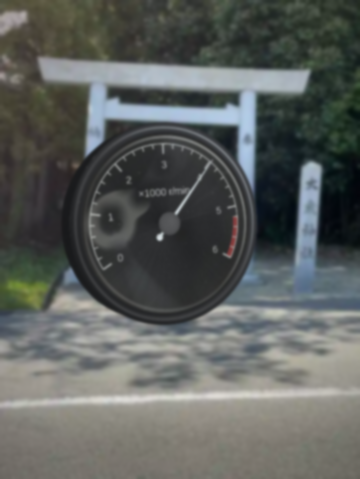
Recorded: {"value": 4000, "unit": "rpm"}
